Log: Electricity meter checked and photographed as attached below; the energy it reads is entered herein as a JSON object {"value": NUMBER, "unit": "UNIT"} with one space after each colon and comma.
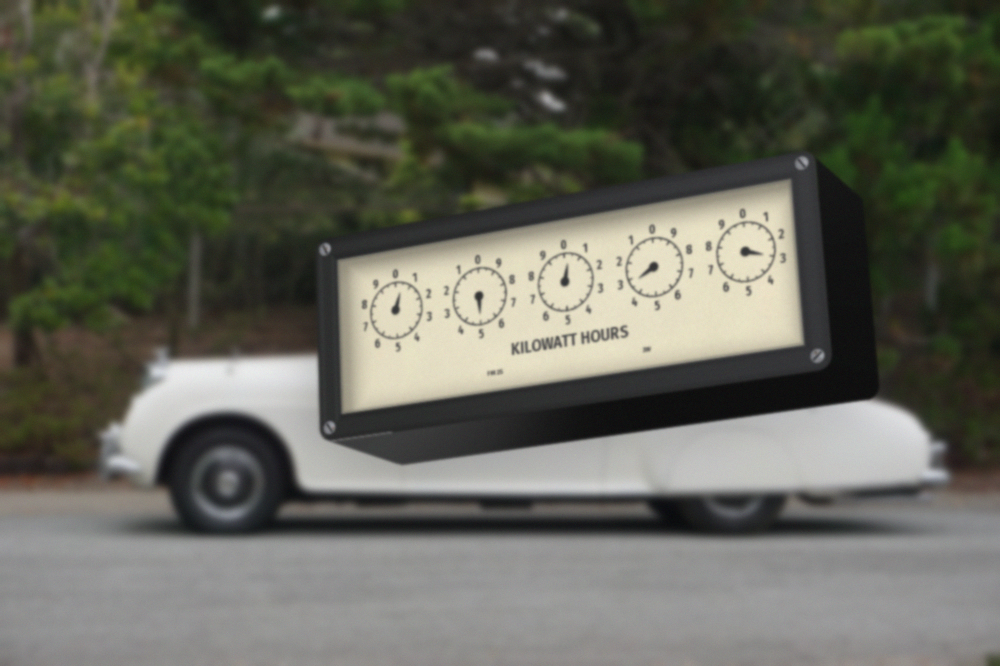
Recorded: {"value": 5033, "unit": "kWh"}
